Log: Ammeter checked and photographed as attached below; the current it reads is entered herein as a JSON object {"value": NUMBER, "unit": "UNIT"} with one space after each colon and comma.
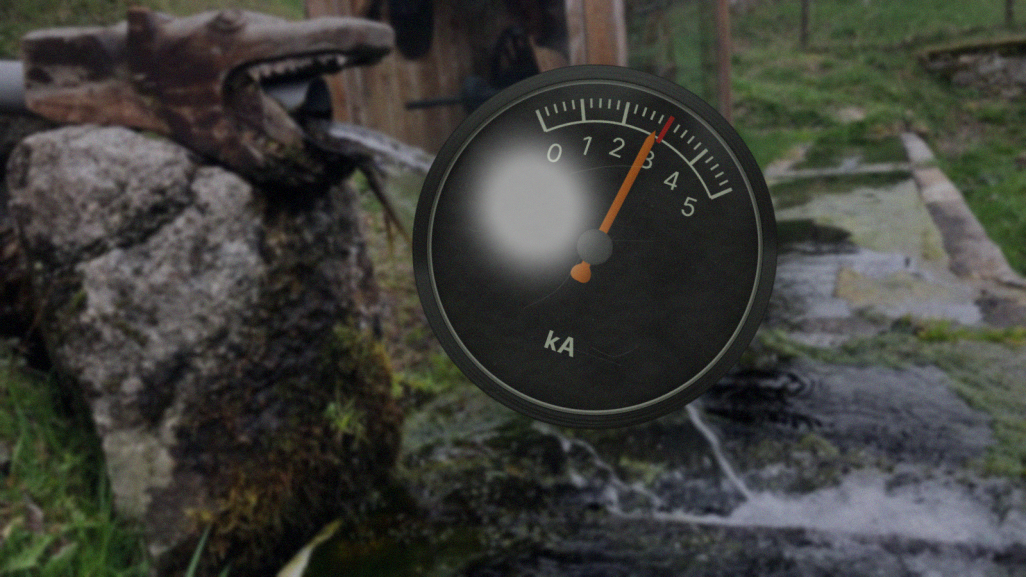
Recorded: {"value": 2.8, "unit": "kA"}
